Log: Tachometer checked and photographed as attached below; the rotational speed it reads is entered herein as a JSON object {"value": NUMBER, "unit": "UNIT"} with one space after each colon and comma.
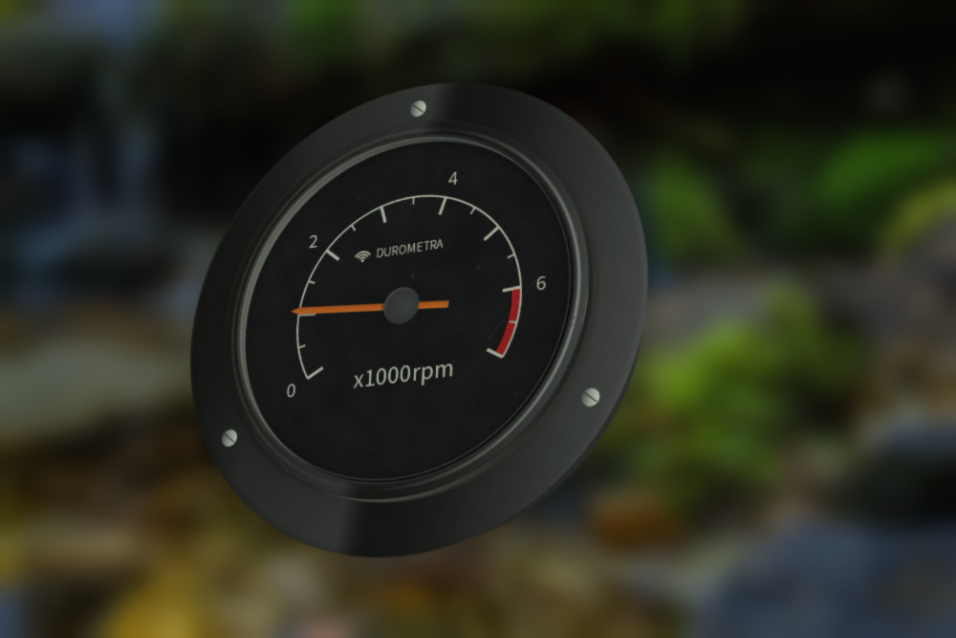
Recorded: {"value": 1000, "unit": "rpm"}
